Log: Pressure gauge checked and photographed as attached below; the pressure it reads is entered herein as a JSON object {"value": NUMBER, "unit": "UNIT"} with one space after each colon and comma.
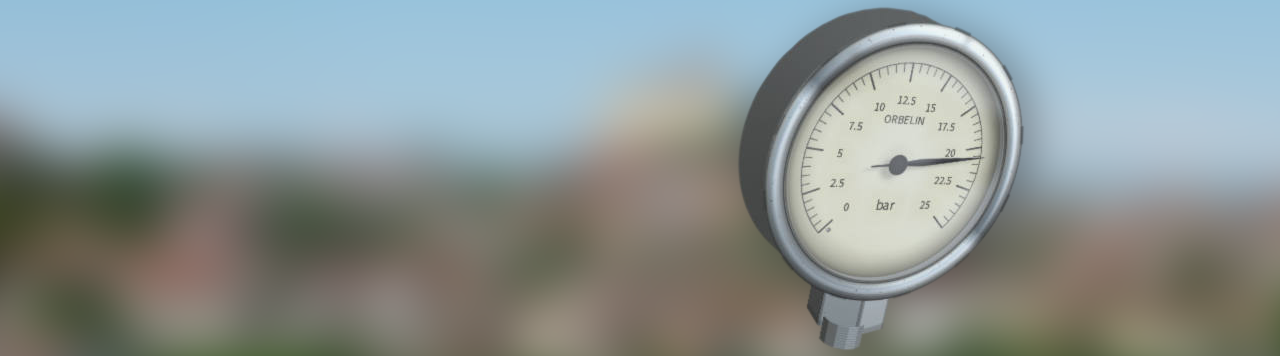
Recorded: {"value": 20.5, "unit": "bar"}
